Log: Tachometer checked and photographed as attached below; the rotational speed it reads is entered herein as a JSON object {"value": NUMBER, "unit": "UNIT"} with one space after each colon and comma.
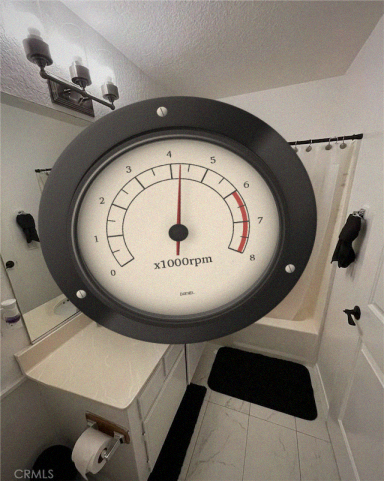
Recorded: {"value": 4250, "unit": "rpm"}
